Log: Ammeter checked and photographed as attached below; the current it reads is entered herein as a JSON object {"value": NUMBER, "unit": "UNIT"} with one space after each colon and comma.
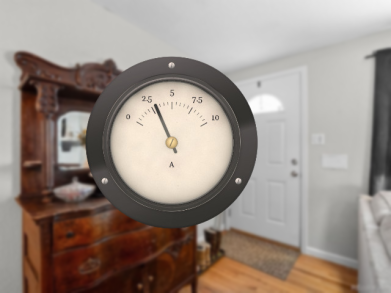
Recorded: {"value": 3, "unit": "A"}
